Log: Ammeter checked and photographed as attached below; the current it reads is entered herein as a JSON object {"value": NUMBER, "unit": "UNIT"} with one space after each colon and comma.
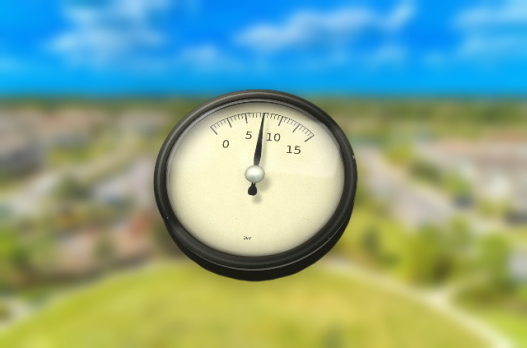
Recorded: {"value": 7.5, "unit": "A"}
